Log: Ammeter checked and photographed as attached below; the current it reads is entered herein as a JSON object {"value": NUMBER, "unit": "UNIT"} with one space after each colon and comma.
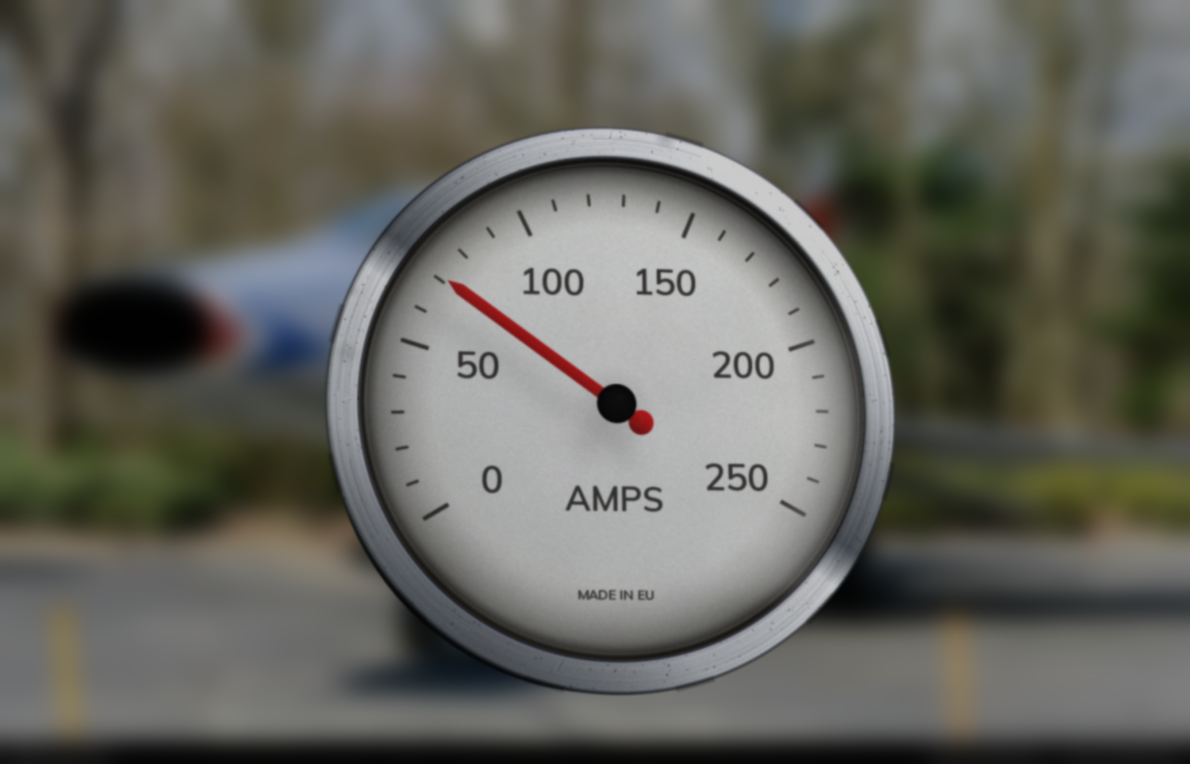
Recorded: {"value": 70, "unit": "A"}
